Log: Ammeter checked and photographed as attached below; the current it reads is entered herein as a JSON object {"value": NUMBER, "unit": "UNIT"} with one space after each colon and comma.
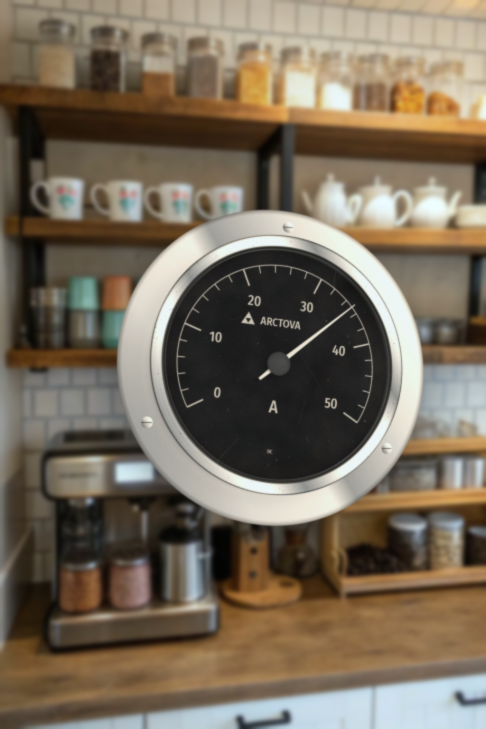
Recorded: {"value": 35, "unit": "A"}
